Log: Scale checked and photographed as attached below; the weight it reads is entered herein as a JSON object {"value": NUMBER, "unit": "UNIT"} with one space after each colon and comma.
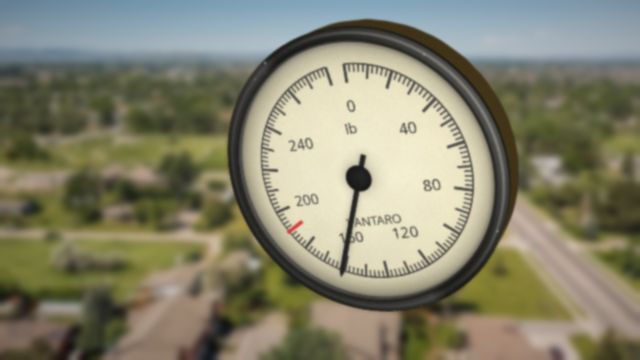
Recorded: {"value": 160, "unit": "lb"}
